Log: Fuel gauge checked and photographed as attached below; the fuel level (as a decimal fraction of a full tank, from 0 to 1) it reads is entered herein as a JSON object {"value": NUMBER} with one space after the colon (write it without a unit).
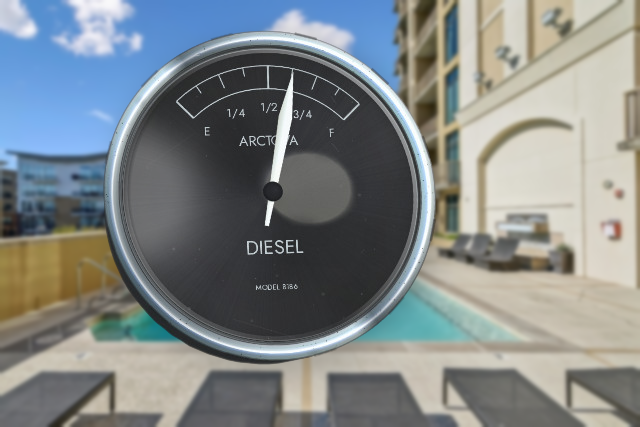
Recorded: {"value": 0.625}
